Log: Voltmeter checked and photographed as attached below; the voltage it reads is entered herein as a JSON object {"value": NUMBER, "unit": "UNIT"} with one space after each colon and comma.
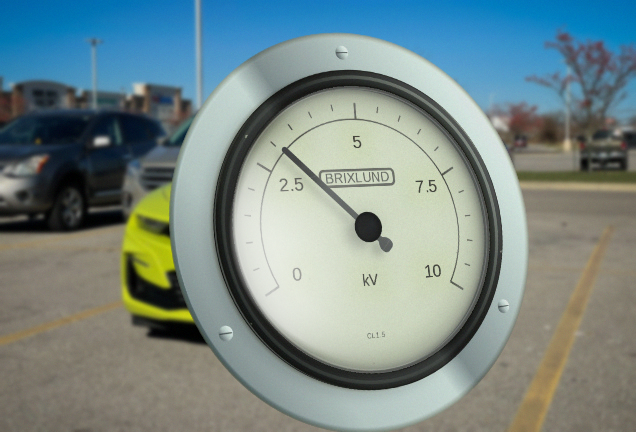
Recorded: {"value": 3, "unit": "kV"}
